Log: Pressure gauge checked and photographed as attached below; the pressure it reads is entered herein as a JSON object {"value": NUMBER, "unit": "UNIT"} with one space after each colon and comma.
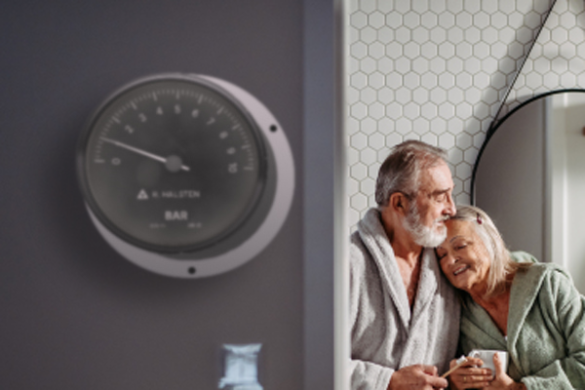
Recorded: {"value": 1, "unit": "bar"}
